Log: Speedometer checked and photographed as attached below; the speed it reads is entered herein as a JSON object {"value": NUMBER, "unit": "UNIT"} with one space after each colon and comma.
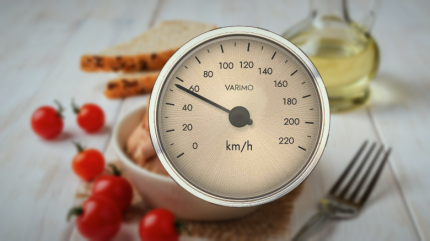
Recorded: {"value": 55, "unit": "km/h"}
